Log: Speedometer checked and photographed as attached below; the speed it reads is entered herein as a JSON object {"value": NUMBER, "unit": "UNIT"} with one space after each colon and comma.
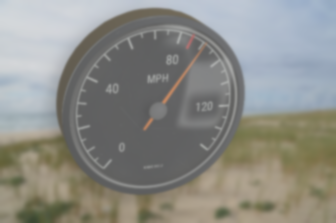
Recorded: {"value": 90, "unit": "mph"}
